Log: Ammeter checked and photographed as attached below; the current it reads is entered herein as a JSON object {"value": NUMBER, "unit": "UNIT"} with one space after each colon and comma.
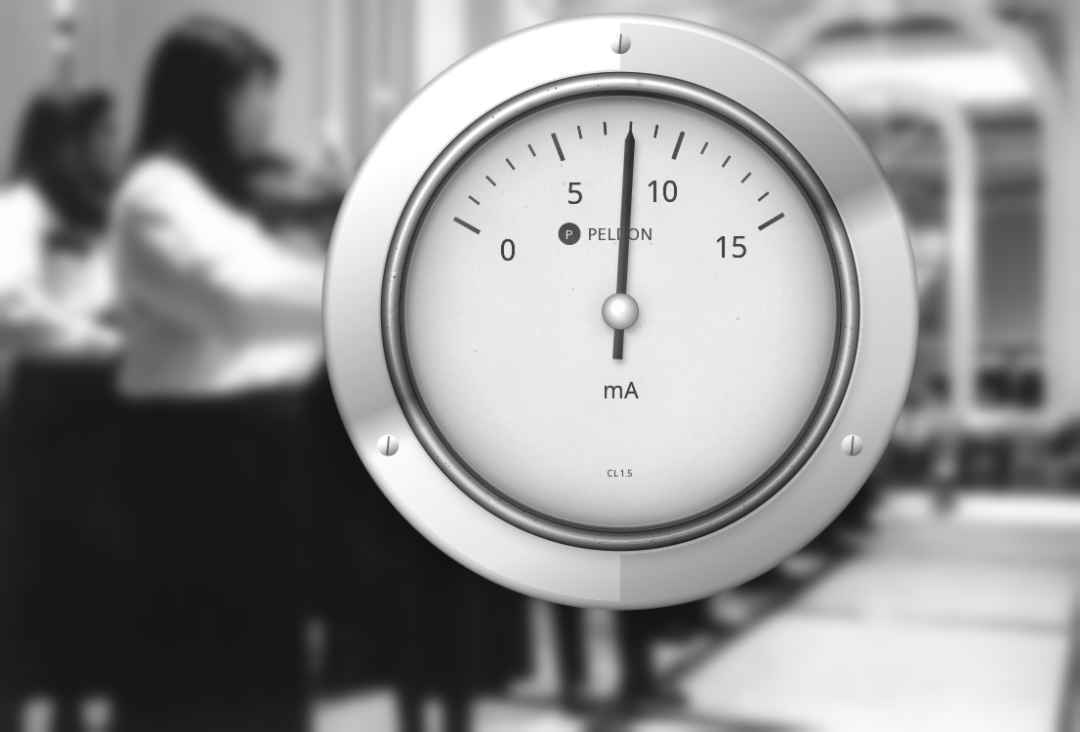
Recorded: {"value": 8, "unit": "mA"}
